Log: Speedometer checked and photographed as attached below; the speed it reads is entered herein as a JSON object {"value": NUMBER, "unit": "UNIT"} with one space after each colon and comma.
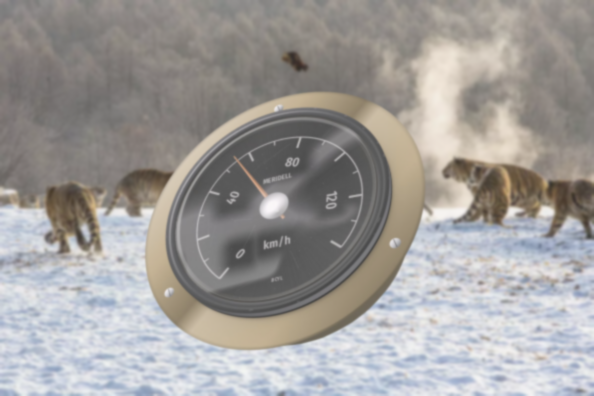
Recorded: {"value": 55, "unit": "km/h"}
